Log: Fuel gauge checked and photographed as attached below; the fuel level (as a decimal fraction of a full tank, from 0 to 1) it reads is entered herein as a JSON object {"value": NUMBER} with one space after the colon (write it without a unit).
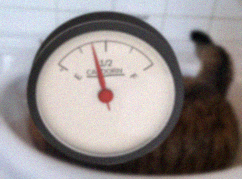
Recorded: {"value": 0.375}
